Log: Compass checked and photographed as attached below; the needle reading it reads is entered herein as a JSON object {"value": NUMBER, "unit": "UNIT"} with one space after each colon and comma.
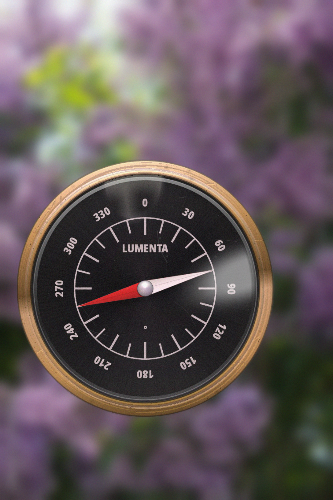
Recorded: {"value": 255, "unit": "°"}
